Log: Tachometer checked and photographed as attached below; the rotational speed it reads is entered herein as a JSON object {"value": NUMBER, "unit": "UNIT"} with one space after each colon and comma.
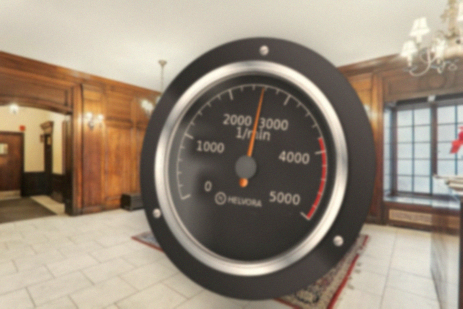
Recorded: {"value": 2600, "unit": "rpm"}
